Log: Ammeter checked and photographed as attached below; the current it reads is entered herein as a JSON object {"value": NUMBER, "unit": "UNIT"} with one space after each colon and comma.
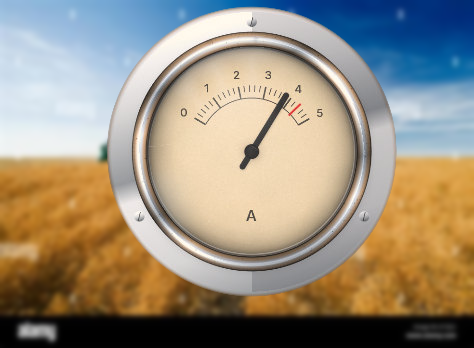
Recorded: {"value": 3.8, "unit": "A"}
